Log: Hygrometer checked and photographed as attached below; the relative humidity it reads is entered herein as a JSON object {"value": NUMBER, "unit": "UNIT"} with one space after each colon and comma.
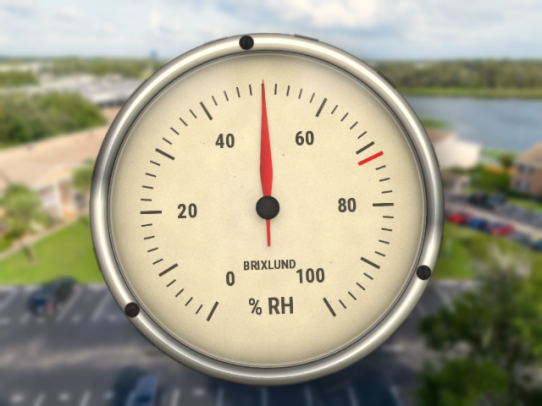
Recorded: {"value": 50, "unit": "%"}
